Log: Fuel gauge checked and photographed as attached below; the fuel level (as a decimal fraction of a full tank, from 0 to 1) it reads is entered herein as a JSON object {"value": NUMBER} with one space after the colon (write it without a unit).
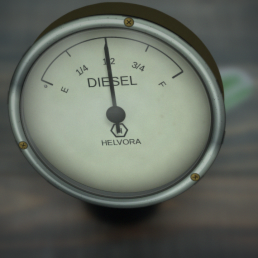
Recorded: {"value": 0.5}
